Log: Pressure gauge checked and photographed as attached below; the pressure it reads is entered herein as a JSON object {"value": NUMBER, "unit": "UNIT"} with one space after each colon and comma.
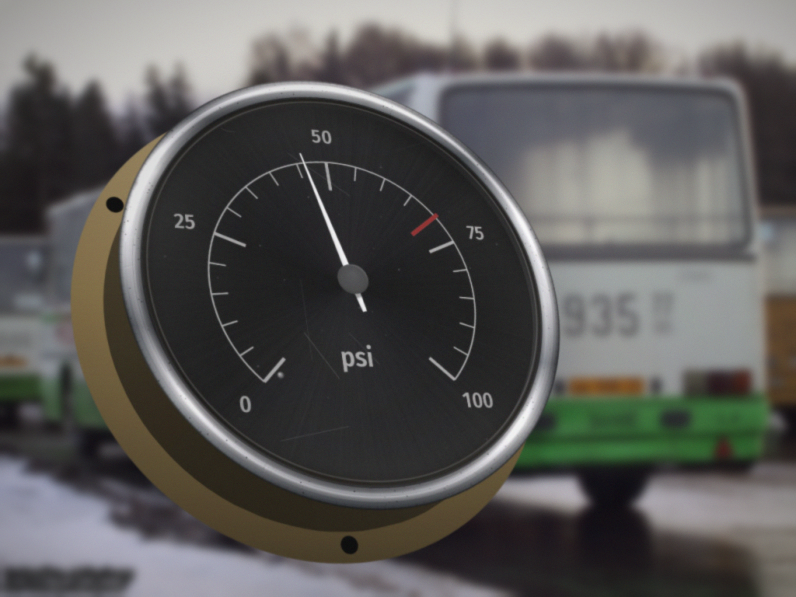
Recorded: {"value": 45, "unit": "psi"}
